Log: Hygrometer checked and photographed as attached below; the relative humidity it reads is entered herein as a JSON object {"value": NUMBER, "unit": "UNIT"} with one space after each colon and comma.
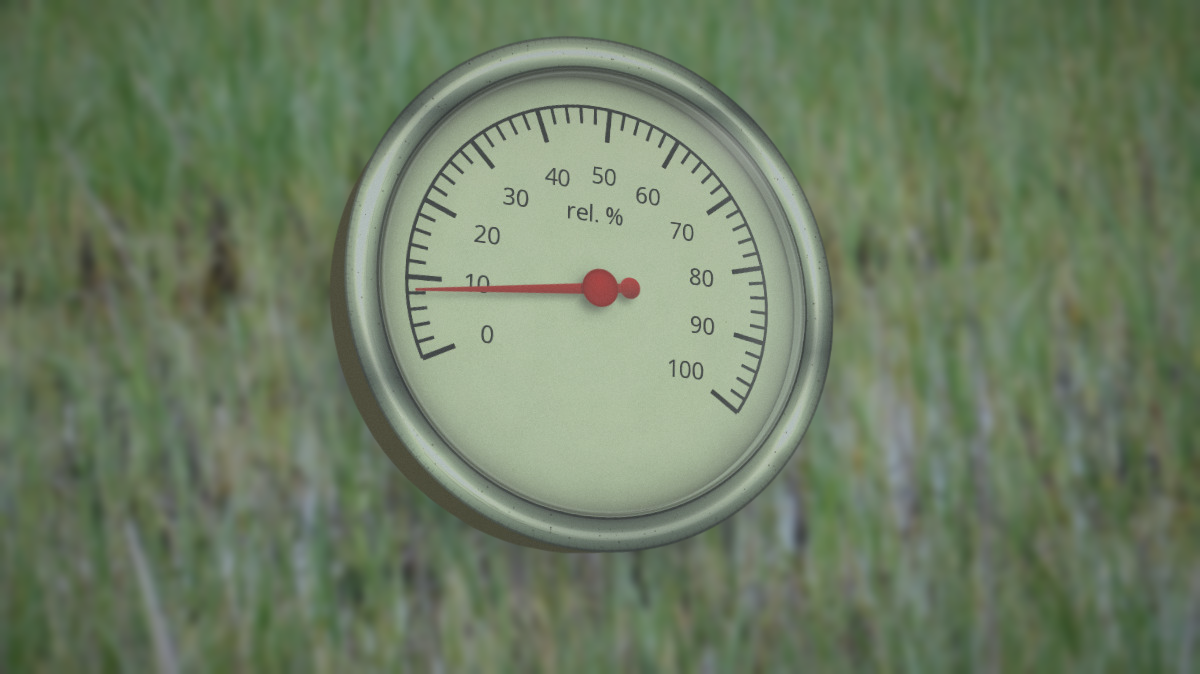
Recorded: {"value": 8, "unit": "%"}
